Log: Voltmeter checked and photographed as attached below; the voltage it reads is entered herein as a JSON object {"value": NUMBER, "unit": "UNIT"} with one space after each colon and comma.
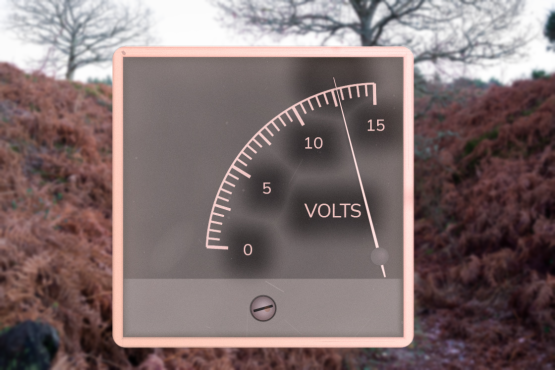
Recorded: {"value": 12.75, "unit": "V"}
